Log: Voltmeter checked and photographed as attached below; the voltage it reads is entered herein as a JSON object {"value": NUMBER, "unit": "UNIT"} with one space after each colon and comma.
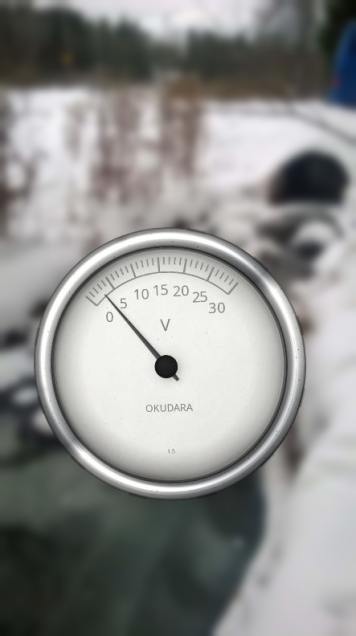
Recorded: {"value": 3, "unit": "V"}
